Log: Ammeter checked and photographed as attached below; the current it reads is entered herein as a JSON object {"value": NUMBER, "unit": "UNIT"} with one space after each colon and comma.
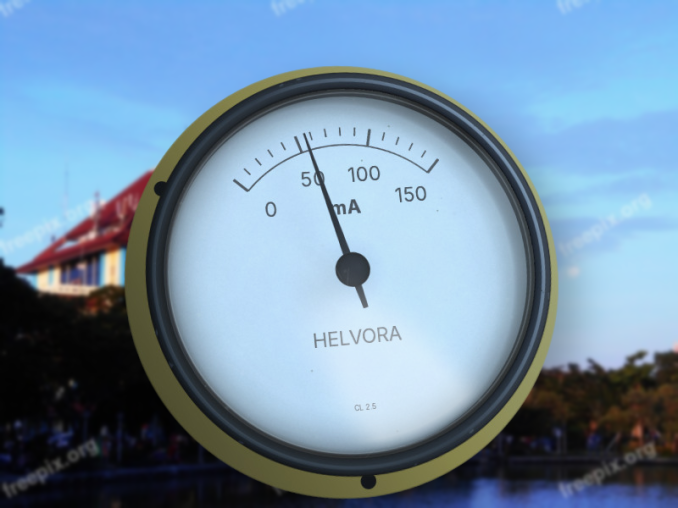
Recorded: {"value": 55, "unit": "mA"}
